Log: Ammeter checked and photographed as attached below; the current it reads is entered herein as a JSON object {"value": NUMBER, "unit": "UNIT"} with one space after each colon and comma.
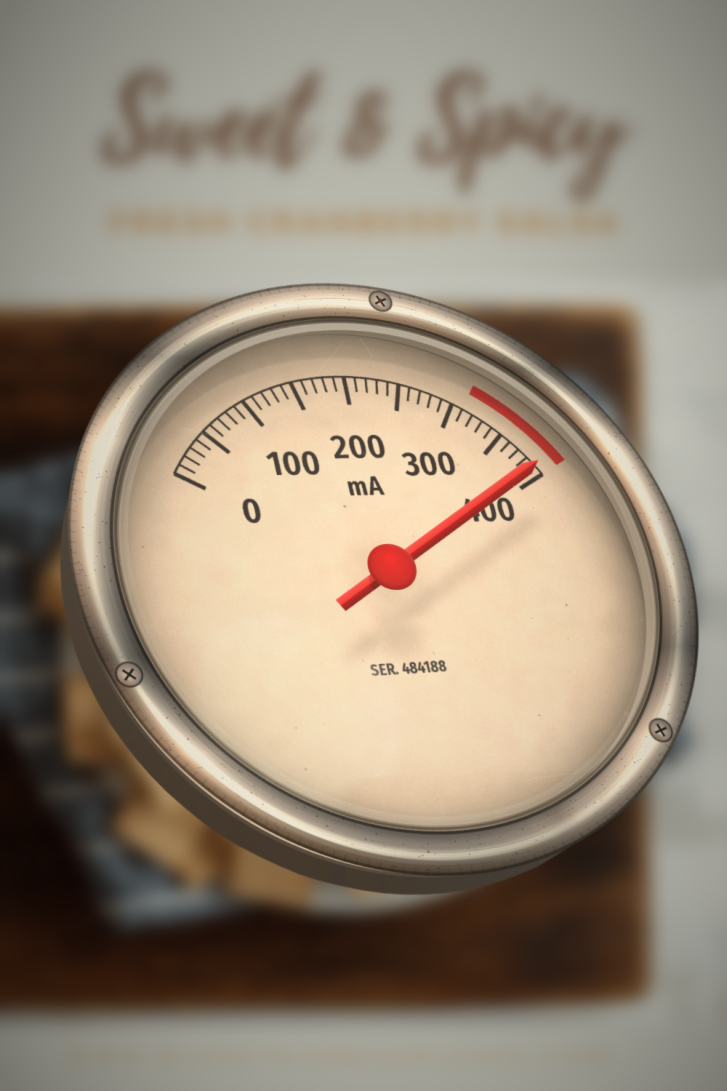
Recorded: {"value": 390, "unit": "mA"}
